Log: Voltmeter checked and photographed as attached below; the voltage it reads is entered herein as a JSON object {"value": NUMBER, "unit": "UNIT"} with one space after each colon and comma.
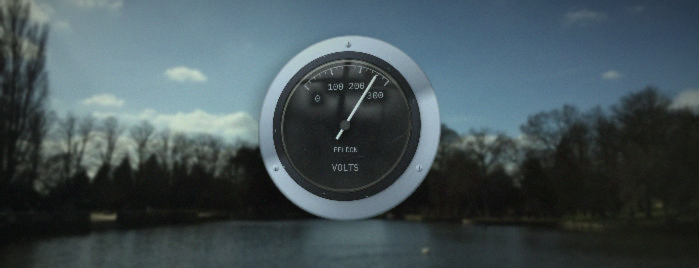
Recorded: {"value": 260, "unit": "V"}
